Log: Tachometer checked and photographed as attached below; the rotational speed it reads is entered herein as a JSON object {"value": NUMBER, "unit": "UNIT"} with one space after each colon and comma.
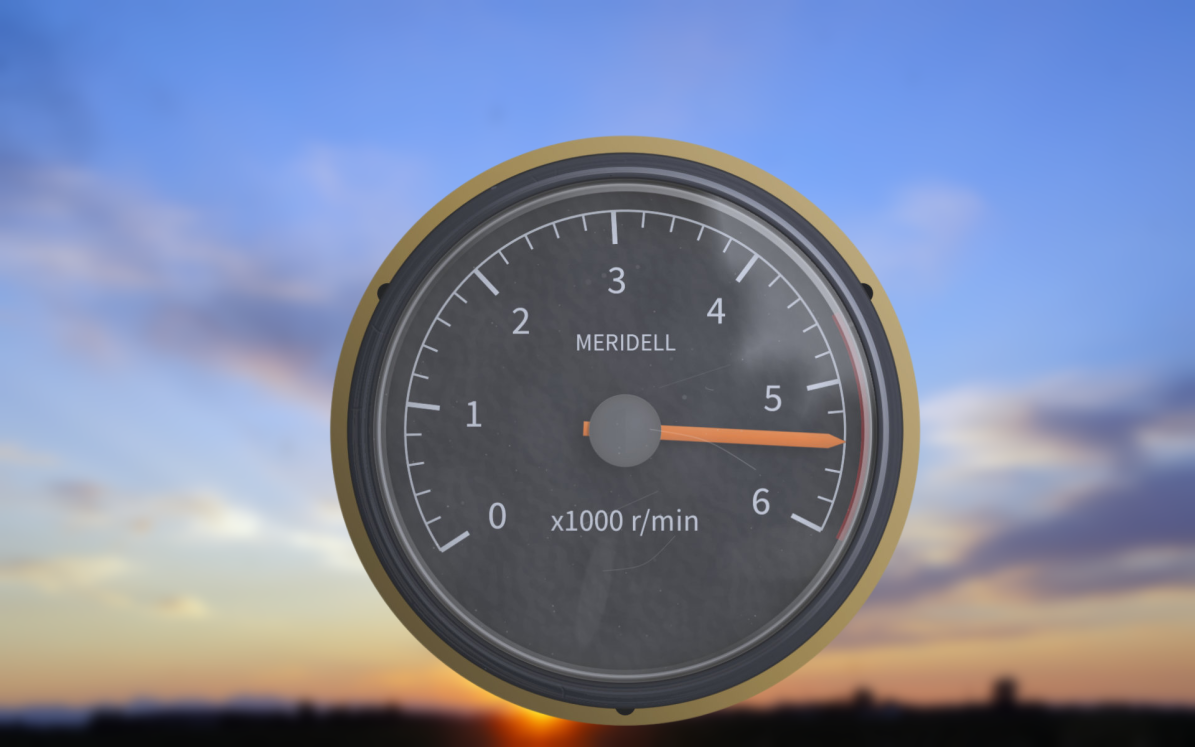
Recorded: {"value": 5400, "unit": "rpm"}
